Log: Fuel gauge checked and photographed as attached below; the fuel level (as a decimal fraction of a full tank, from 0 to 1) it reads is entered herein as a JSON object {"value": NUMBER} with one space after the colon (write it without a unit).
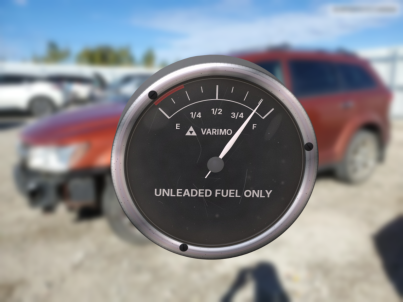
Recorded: {"value": 0.875}
